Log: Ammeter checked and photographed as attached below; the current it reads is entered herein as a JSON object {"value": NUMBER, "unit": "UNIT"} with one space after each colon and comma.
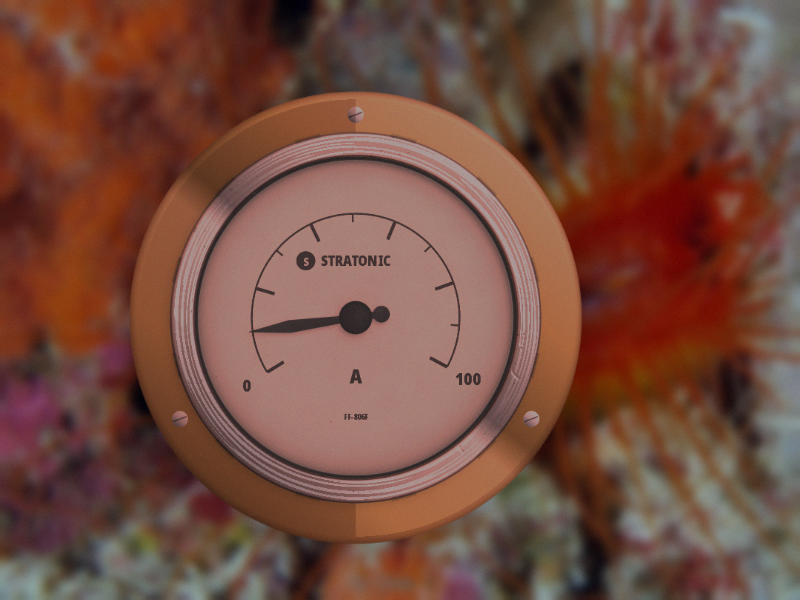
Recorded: {"value": 10, "unit": "A"}
